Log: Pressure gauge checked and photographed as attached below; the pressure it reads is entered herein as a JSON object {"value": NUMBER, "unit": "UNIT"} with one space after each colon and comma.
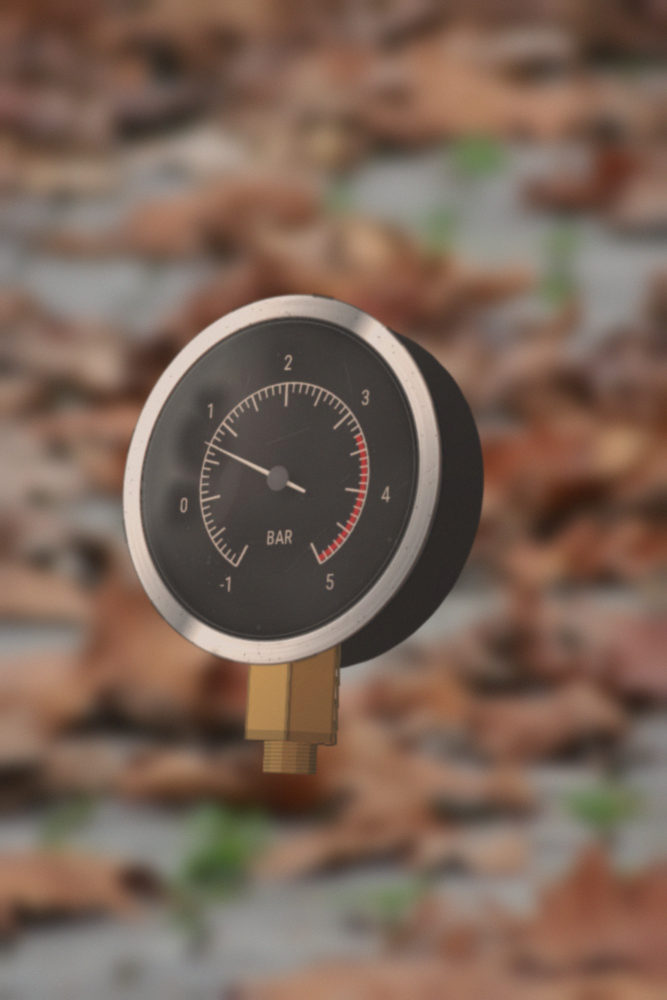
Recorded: {"value": 0.7, "unit": "bar"}
